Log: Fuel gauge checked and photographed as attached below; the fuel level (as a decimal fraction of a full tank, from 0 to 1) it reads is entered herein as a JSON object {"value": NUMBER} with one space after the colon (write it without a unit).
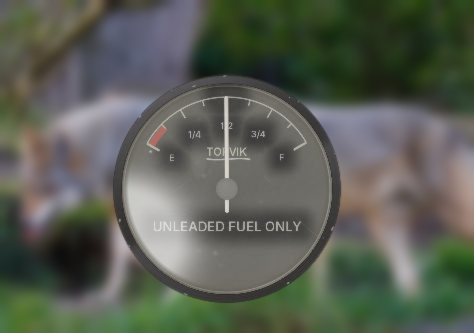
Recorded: {"value": 0.5}
